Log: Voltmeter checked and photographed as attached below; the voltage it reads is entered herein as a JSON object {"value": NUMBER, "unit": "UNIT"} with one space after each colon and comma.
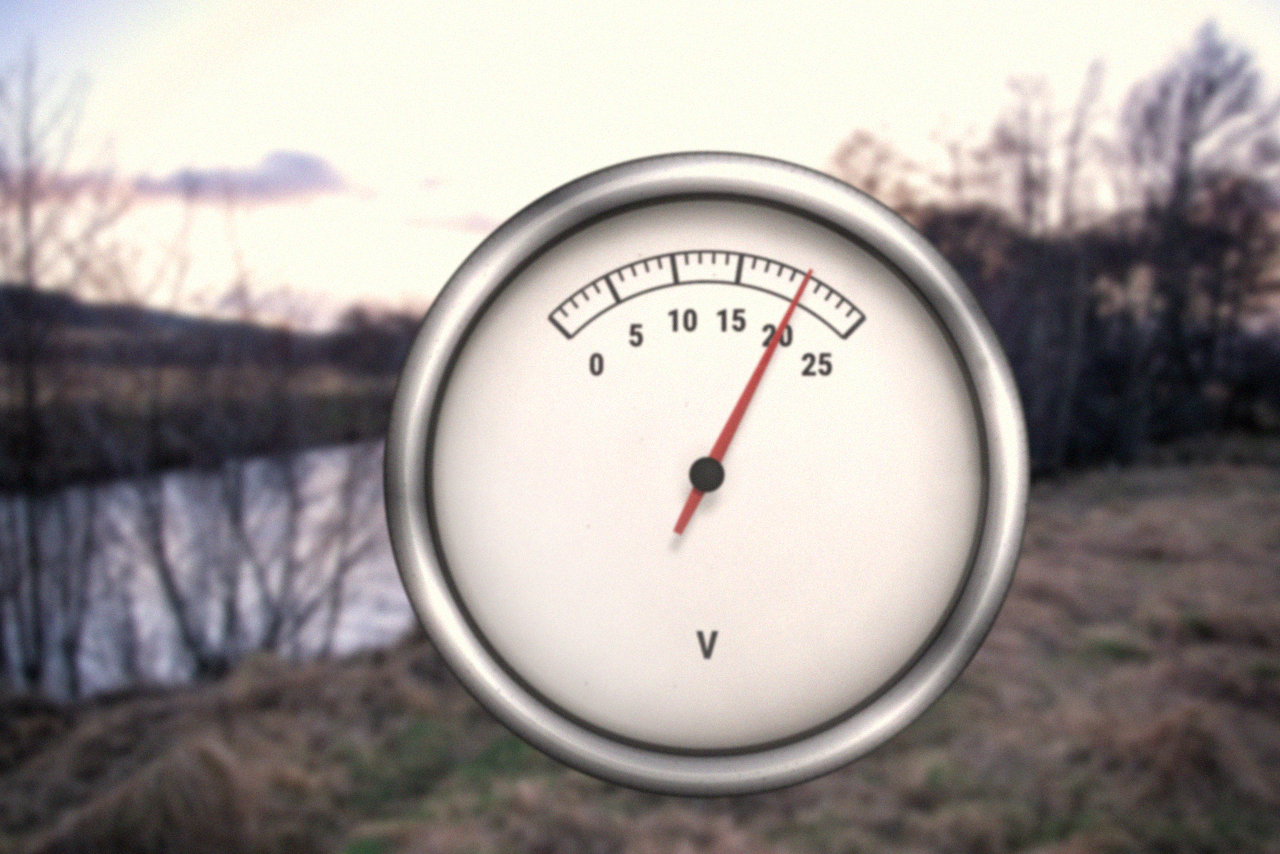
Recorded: {"value": 20, "unit": "V"}
